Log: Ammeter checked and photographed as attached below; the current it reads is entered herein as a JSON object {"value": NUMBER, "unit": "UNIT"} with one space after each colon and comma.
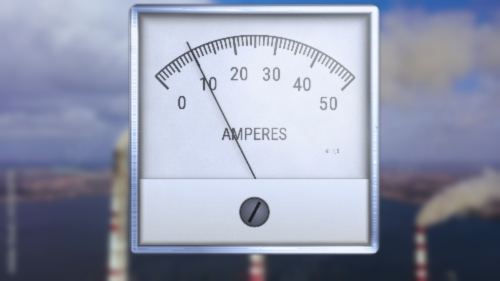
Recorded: {"value": 10, "unit": "A"}
